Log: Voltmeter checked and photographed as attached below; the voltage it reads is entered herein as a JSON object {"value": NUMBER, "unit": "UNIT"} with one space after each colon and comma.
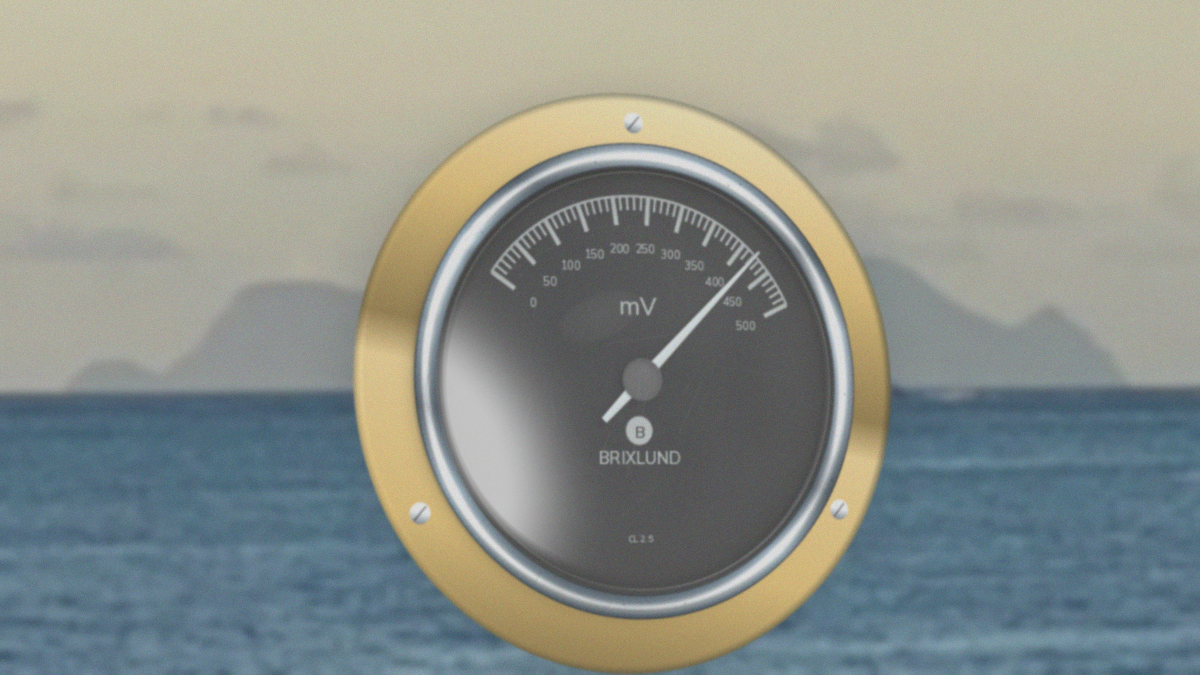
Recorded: {"value": 420, "unit": "mV"}
